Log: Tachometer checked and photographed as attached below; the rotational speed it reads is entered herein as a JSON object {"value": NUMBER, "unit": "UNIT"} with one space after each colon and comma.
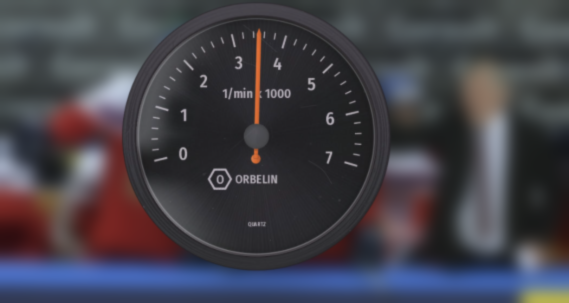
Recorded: {"value": 3500, "unit": "rpm"}
